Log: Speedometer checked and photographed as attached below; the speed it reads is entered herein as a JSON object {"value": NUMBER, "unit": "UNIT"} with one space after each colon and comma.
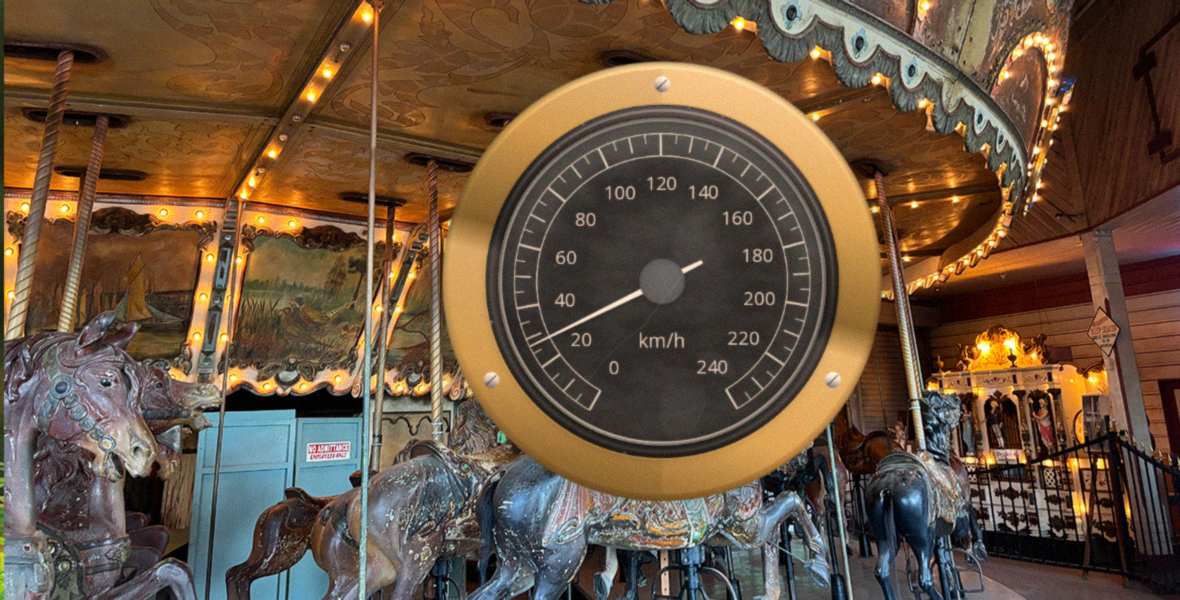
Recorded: {"value": 27.5, "unit": "km/h"}
